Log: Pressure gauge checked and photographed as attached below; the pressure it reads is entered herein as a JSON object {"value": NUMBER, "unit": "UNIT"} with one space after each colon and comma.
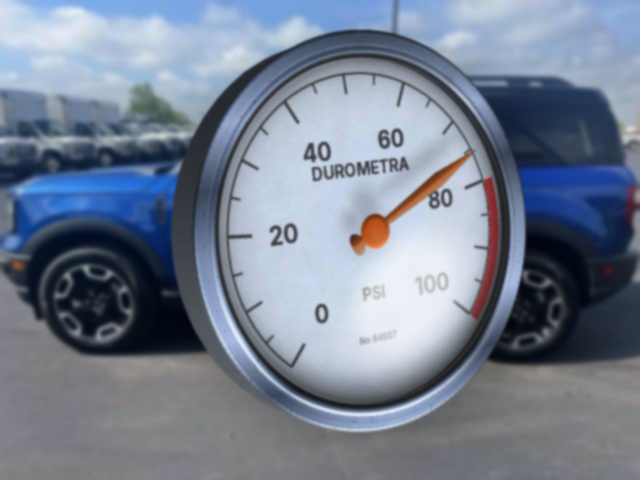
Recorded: {"value": 75, "unit": "psi"}
